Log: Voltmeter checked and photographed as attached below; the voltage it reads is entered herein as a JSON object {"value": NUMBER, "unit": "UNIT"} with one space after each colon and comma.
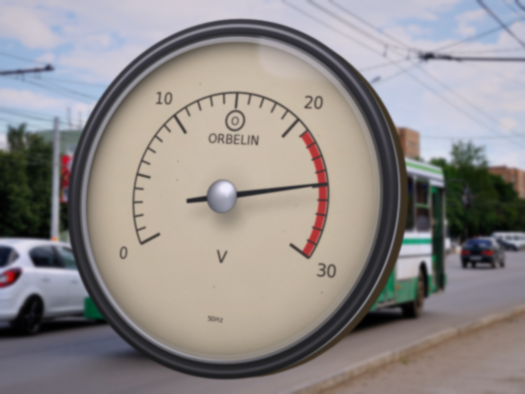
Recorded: {"value": 25, "unit": "V"}
